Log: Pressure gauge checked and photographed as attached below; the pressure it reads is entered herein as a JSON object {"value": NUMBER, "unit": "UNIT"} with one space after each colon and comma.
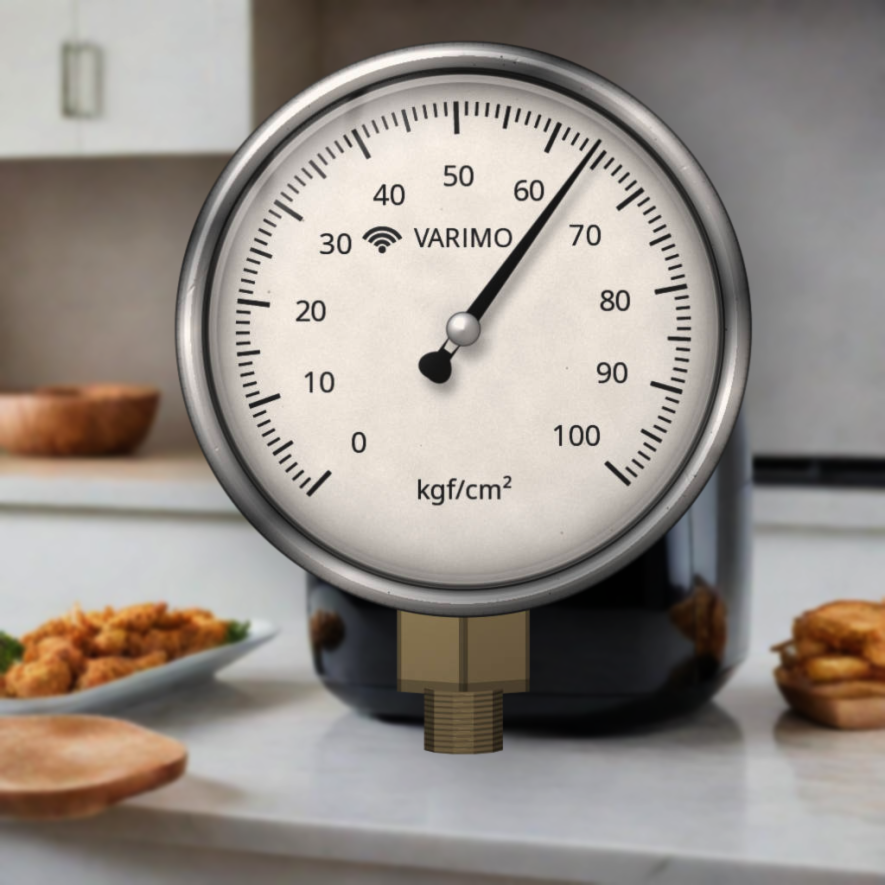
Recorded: {"value": 64, "unit": "kg/cm²"}
